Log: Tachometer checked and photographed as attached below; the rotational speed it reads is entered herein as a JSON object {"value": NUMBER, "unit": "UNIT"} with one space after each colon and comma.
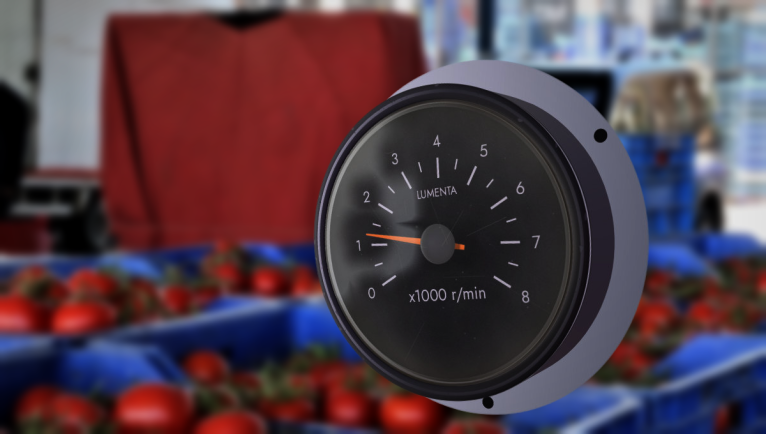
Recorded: {"value": 1250, "unit": "rpm"}
